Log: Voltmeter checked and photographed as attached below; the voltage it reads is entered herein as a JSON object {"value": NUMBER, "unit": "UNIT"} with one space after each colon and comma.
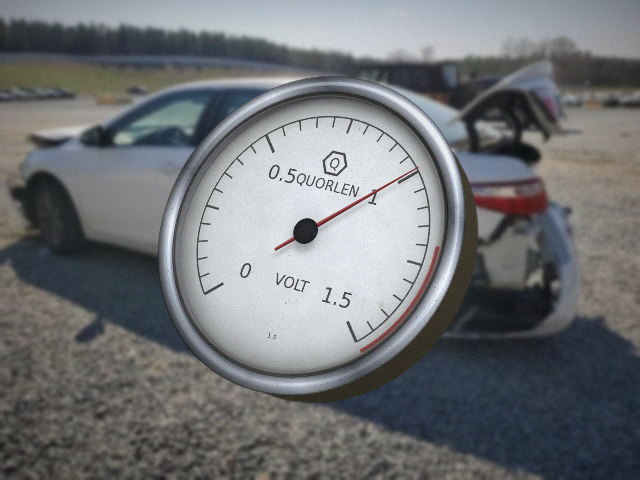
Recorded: {"value": 1, "unit": "V"}
